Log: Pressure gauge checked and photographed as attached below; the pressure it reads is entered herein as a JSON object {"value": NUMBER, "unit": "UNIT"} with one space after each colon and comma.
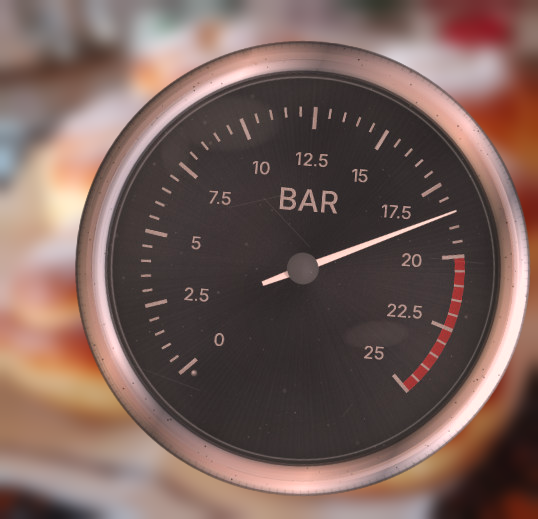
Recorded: {"value": 18.5, "unit": "bar"}
